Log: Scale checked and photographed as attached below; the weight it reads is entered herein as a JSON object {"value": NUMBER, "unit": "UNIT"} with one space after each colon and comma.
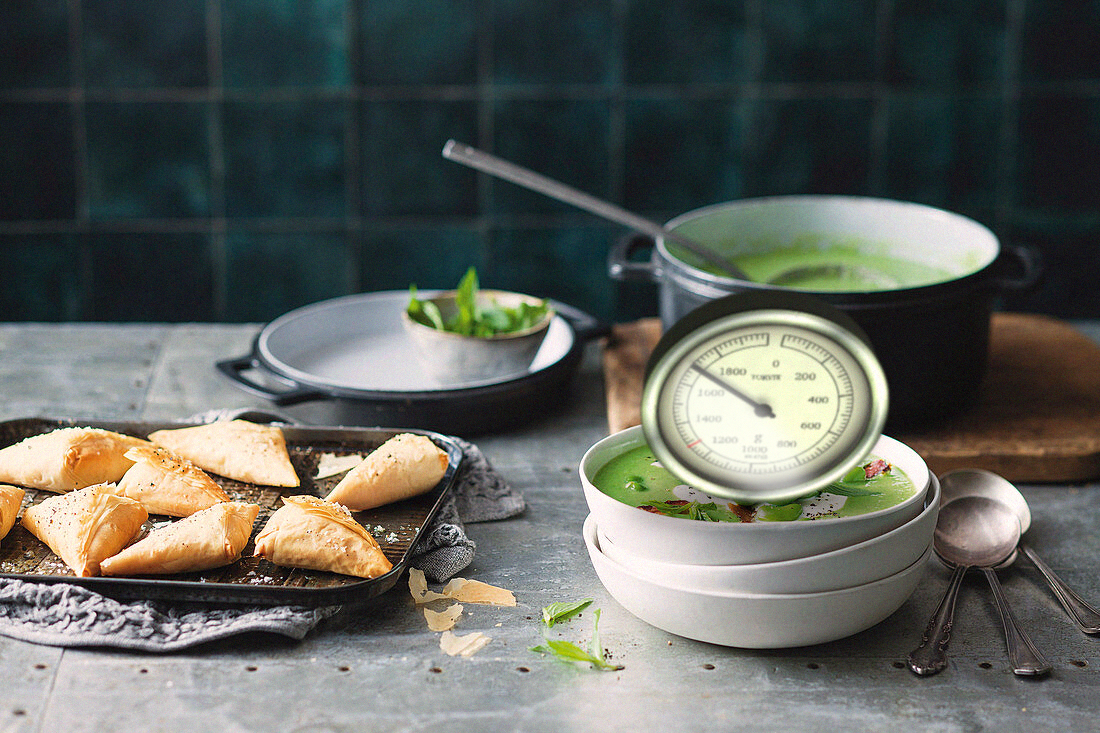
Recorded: {"value": 1700, "unit": "g"}
